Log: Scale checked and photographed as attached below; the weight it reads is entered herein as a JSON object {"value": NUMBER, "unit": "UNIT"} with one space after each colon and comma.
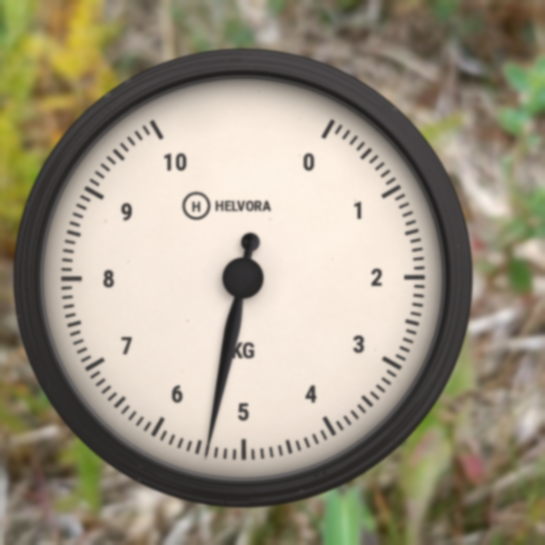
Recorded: {"value": 5.4, "unit": "kg"}
